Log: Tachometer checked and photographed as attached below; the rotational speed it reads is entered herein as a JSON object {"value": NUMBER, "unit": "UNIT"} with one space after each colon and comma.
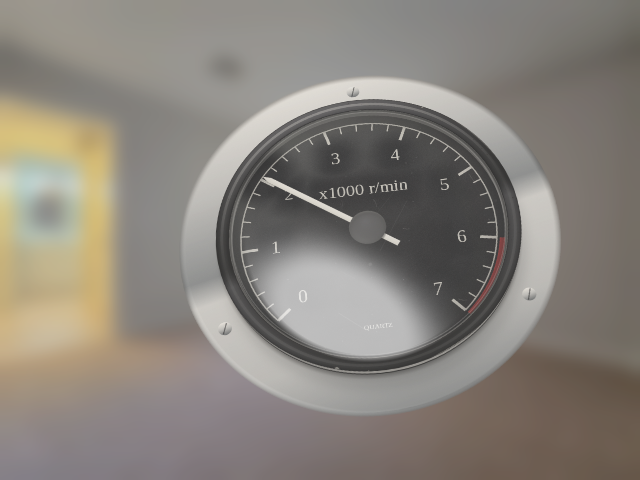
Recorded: {"value": 2000, "unit": "rpm"}
